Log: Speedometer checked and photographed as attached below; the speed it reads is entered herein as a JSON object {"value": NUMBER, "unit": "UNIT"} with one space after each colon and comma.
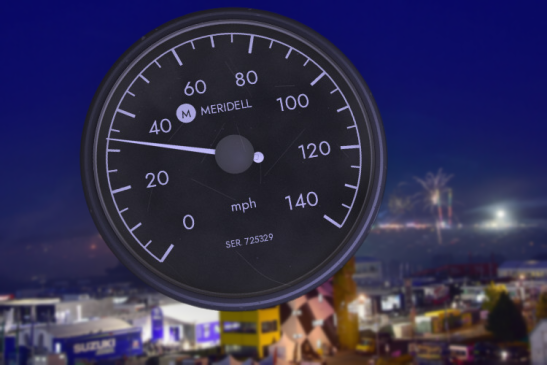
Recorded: {"value": 32.5, "unit": "mph"}
